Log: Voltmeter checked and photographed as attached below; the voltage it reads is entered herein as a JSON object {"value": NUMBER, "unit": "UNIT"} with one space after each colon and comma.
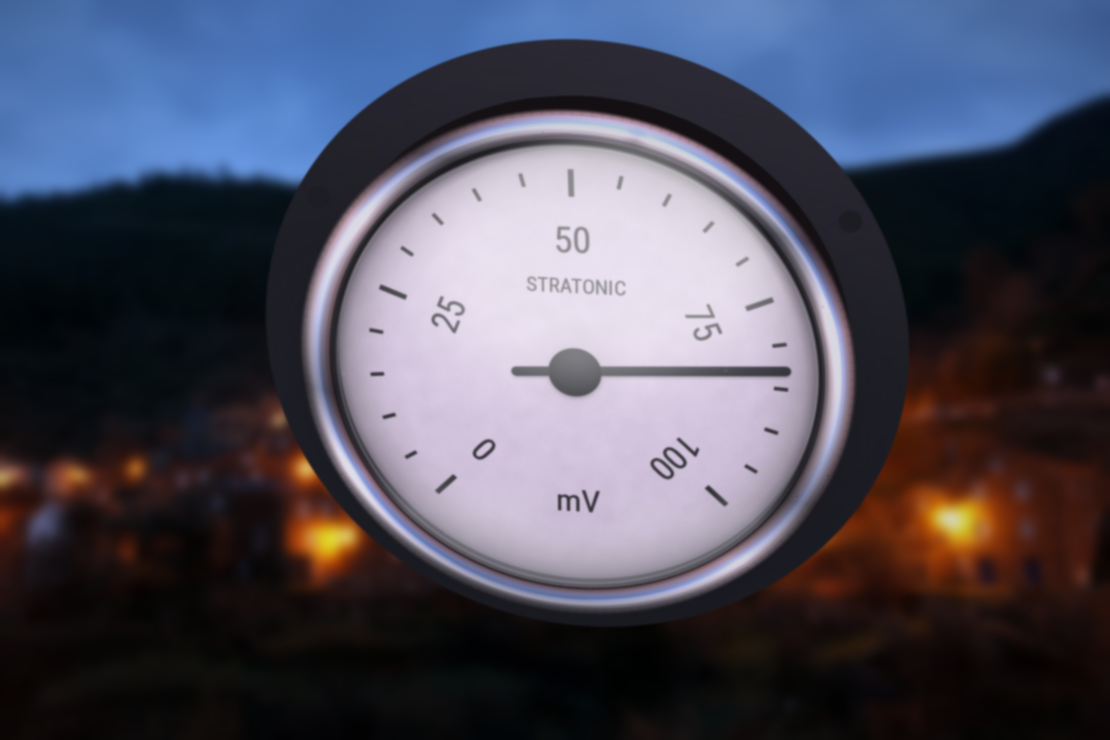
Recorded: {"value": 82.5, "unit": "mV"}
